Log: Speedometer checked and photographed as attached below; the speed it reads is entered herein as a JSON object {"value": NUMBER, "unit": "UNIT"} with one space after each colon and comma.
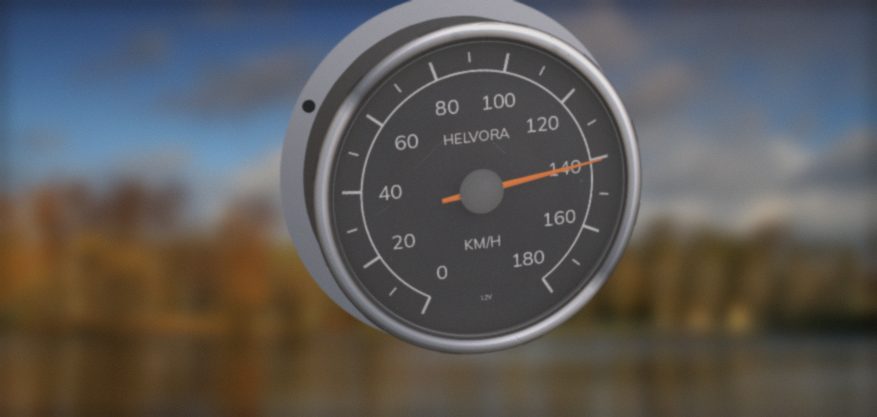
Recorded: {"value": 140, "unit": "km/h"}
